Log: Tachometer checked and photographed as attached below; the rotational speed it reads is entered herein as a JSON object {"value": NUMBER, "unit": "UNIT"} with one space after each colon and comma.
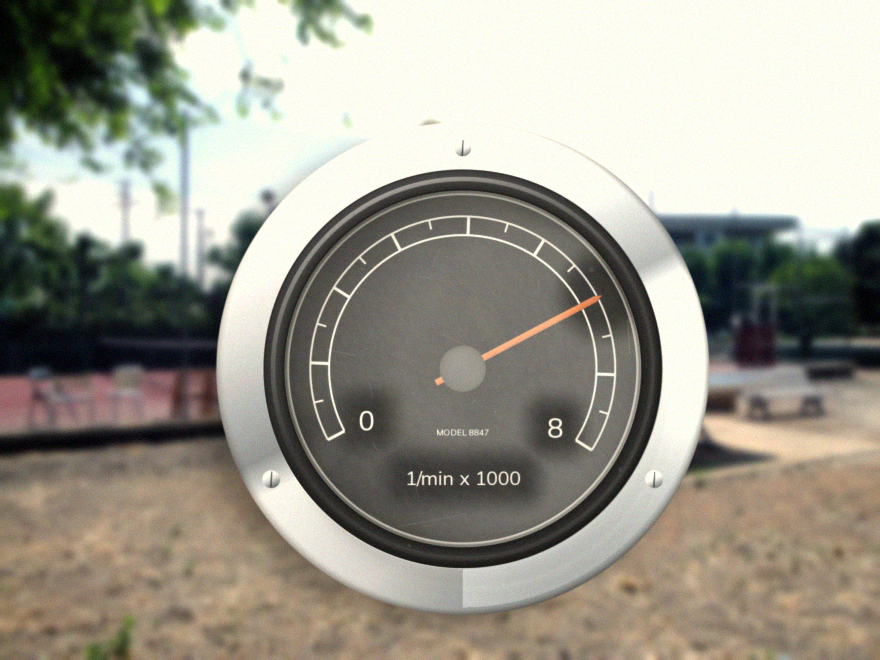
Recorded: {"value": 6000, "unit": "rpm"}
